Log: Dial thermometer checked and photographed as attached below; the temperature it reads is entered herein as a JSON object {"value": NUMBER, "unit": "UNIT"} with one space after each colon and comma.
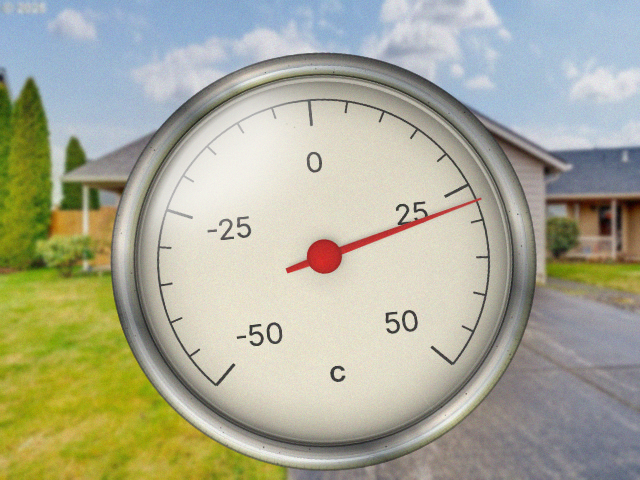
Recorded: {"value": 27.5, "unit": "°C"}
